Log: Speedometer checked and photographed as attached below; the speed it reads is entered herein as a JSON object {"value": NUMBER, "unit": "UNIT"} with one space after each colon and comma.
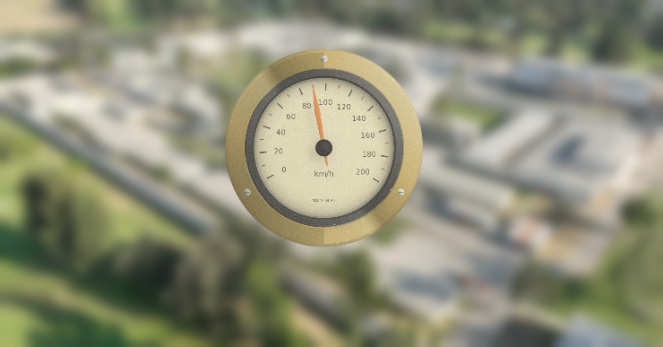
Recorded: {"value": 90, "unit": "km/h"}
